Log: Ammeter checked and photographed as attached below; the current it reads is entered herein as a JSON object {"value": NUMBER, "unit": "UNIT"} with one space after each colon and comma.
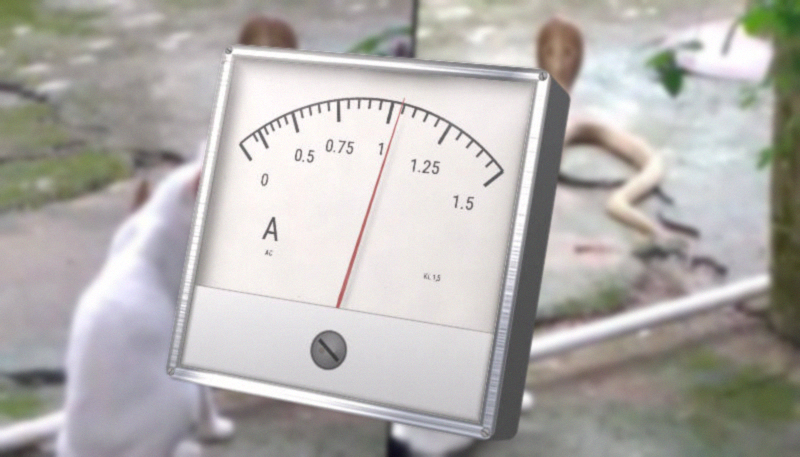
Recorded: {"value": 1.05, "unit": "A"}
